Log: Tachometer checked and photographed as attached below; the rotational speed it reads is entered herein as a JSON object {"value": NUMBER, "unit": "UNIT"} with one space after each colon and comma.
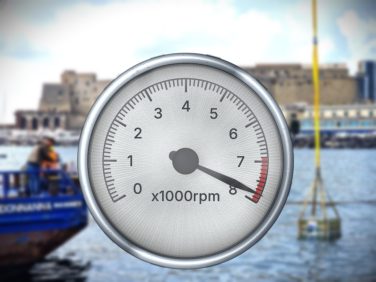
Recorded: {"value": 7800, "unit": "rpm"}
